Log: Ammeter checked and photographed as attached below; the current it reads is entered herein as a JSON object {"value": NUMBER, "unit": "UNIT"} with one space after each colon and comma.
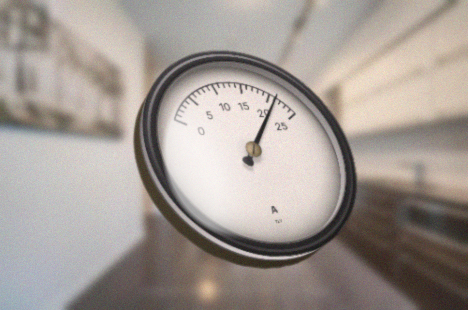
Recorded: {"value": 21, "unit": "A"}
